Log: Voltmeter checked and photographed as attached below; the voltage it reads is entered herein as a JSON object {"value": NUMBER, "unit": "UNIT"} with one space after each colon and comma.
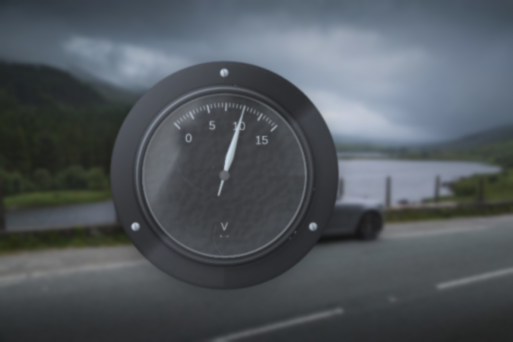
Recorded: {"value": 10, "unit": "V"}
